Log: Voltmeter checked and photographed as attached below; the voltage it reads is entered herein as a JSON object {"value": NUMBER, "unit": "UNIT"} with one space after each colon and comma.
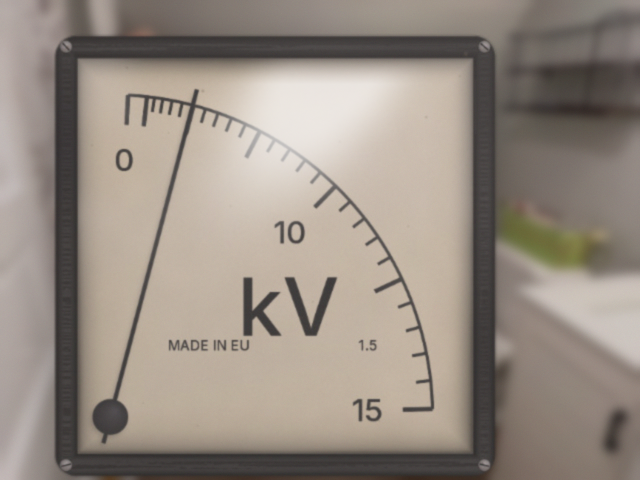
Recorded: {"value": 5, "unit": "kV"}
